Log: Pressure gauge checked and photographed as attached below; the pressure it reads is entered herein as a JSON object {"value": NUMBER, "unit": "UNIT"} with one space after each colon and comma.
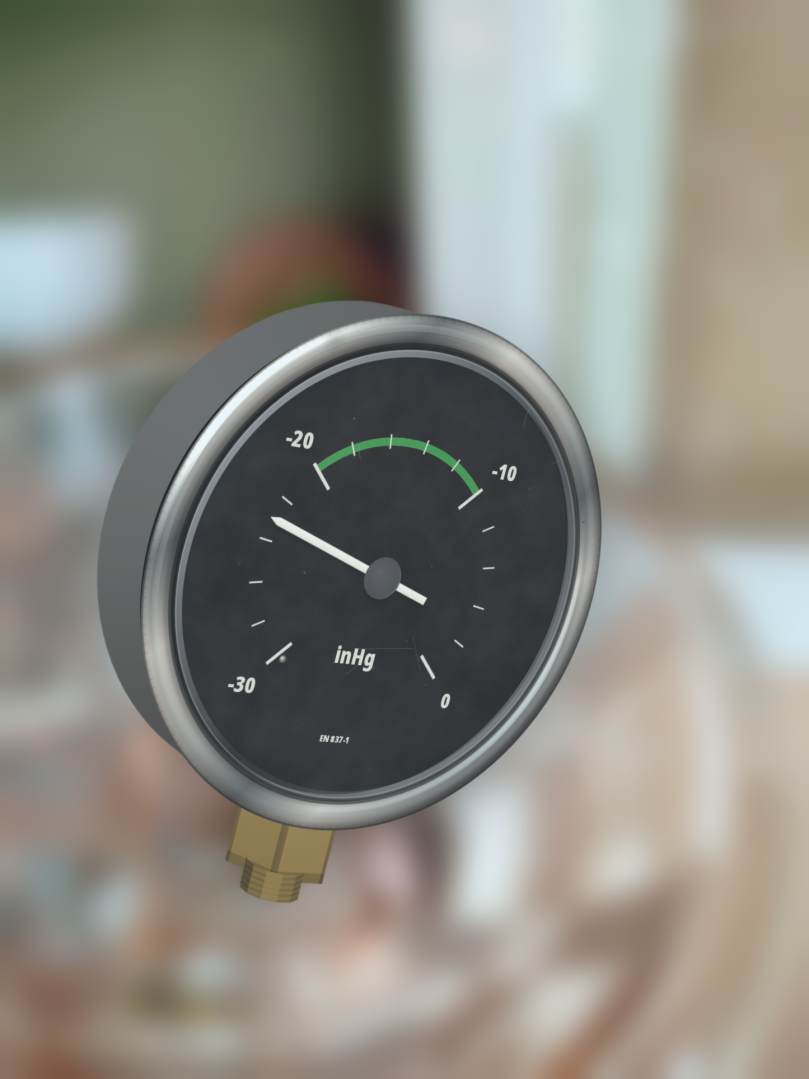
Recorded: {"value": -23, "unit": "inHg"}
